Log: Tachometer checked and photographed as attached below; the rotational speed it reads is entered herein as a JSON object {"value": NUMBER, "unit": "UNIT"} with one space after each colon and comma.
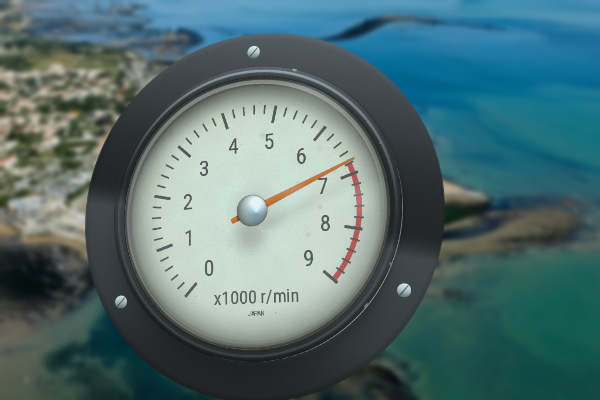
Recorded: {"value": 6800, "unit": "rpm"}
